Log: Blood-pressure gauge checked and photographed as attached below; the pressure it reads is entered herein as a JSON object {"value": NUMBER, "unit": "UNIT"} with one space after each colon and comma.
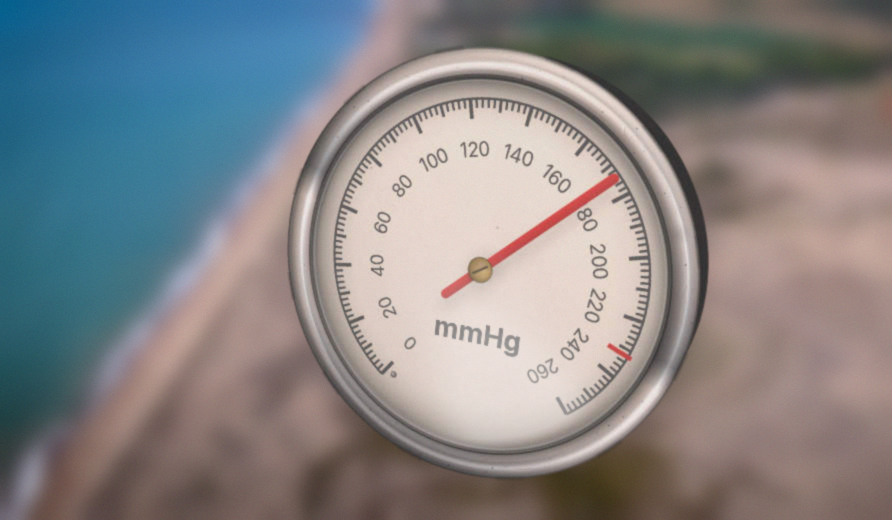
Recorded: {"value": 174, "unit": "mmHg"}
